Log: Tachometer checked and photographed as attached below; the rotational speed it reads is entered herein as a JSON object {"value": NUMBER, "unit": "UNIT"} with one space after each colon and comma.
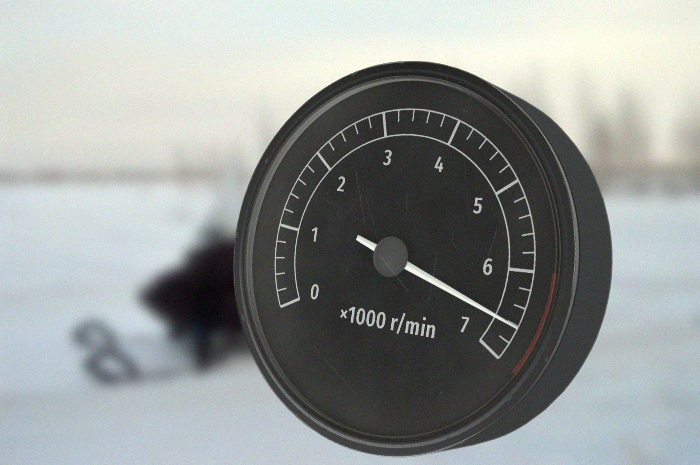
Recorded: {"value": 6600, "unit": "rpm"}
